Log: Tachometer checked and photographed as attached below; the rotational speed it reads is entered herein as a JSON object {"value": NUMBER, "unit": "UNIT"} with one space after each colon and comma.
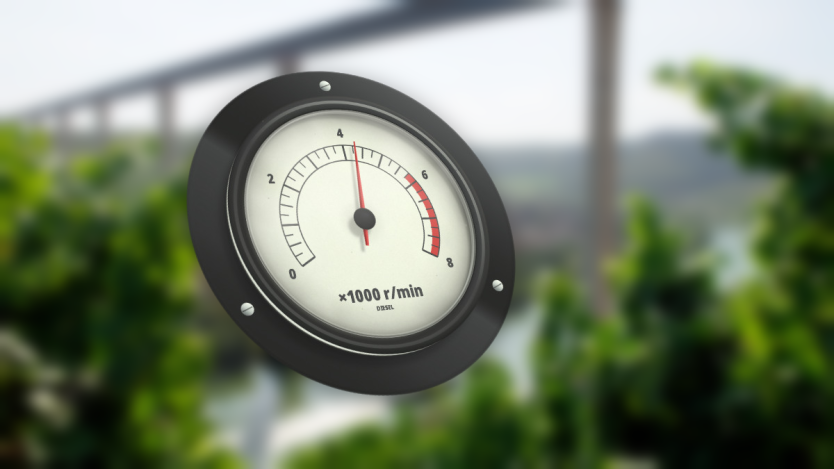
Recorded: {"value": 4250, "unit": "rpm"}
